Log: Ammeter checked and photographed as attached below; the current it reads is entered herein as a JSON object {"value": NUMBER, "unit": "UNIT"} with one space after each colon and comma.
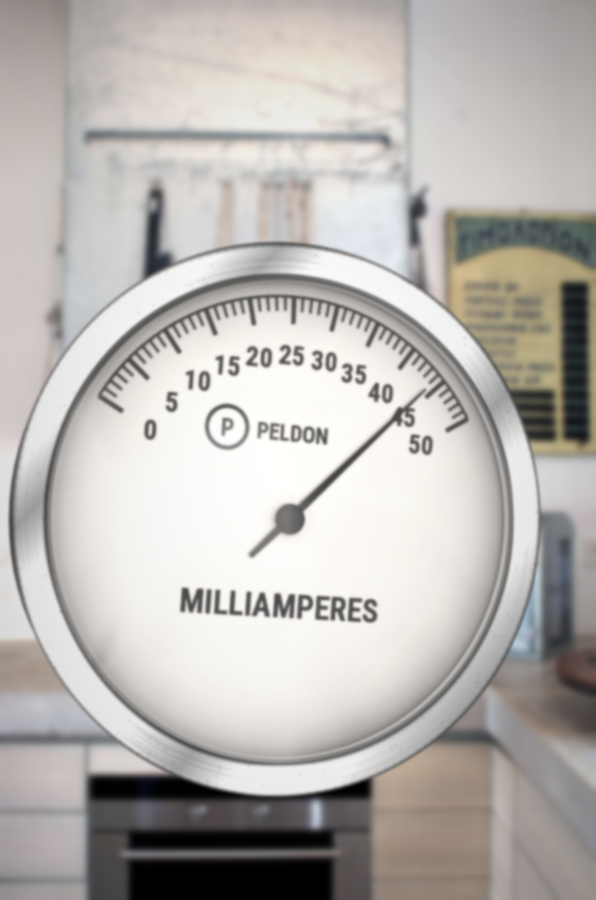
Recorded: {"value": 44, "unit": "mA"}
